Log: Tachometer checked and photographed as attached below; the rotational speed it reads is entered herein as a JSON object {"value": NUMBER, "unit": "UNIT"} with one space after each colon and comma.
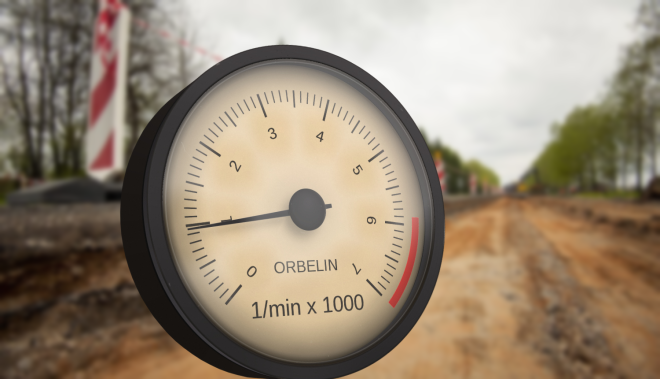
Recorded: {"value": 950, "unit": "rpm"}
